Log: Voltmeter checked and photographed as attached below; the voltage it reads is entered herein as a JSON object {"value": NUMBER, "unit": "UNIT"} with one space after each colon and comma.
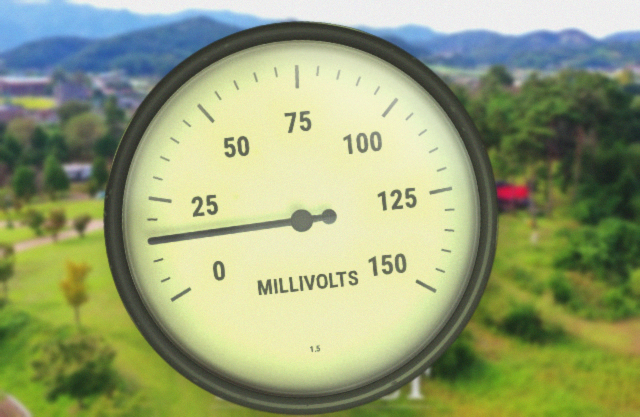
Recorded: {"value": 15, "unit": "mV"}
